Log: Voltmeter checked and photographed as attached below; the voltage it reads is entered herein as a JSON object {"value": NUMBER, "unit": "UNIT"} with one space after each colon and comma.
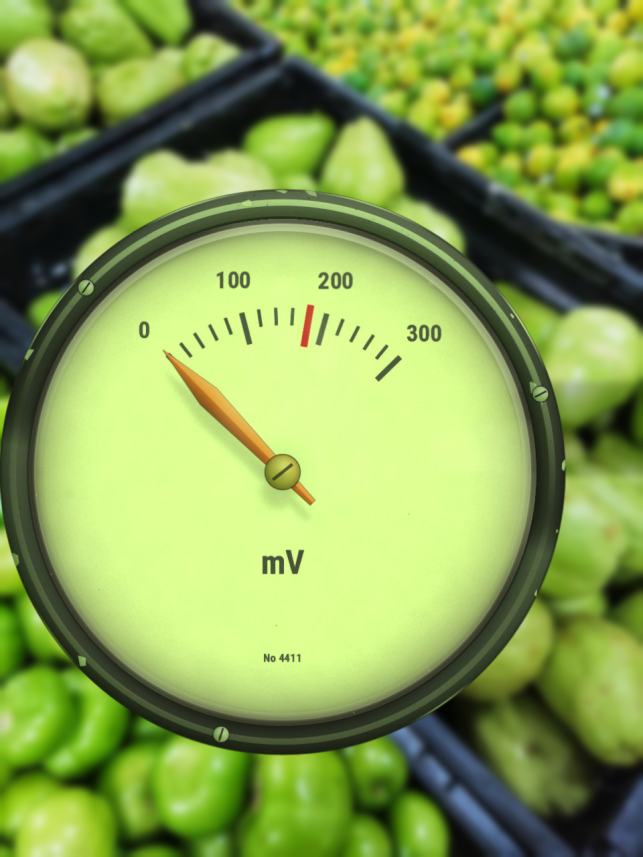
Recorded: {"value": 0, "unit": "mV"}
